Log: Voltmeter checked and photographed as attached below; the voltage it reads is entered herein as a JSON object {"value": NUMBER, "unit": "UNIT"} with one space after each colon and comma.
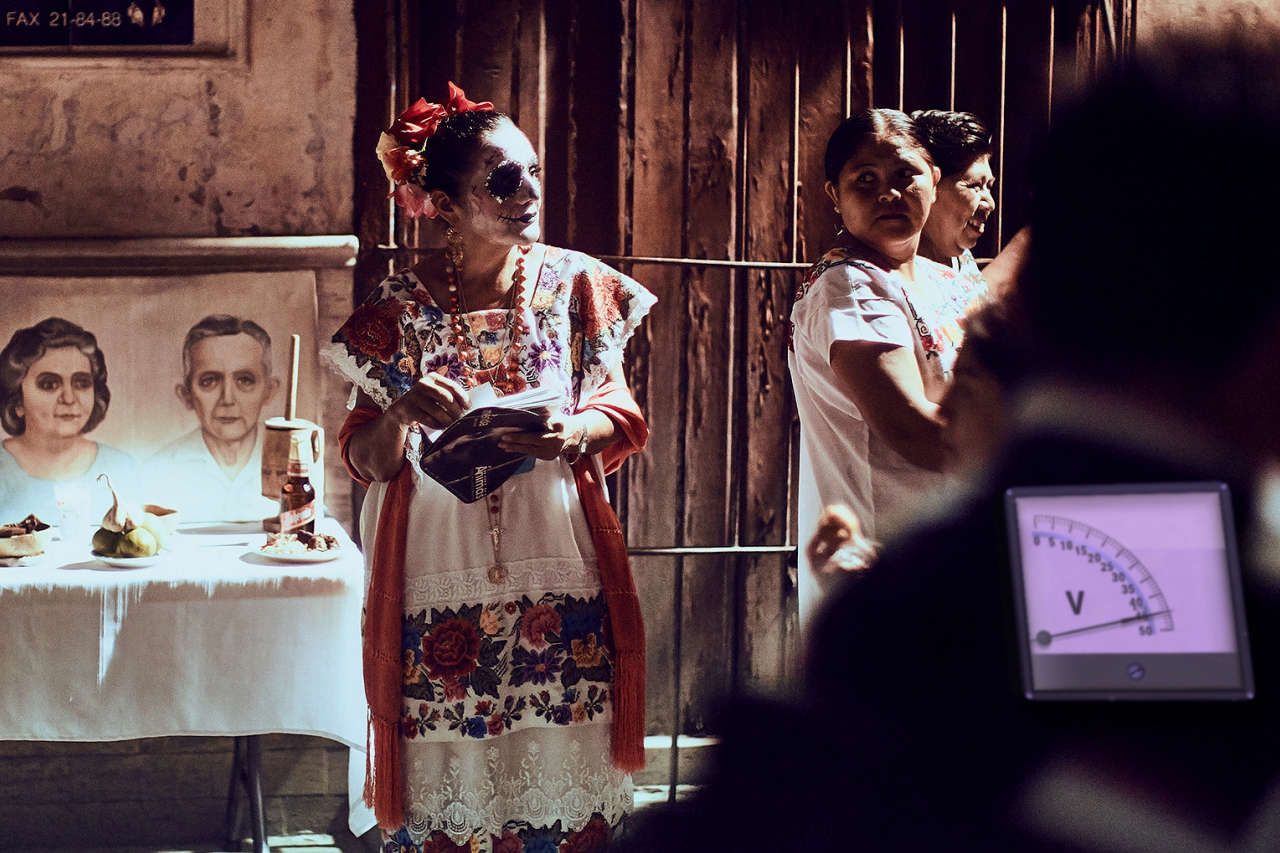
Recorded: {"value": 45, "unit": "V"}
